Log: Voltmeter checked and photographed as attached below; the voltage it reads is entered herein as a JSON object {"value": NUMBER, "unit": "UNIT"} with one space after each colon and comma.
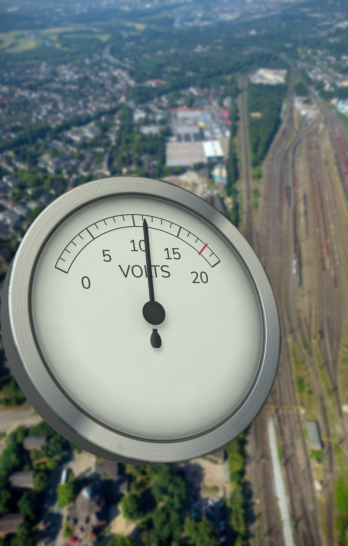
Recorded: {"value": 11, "unit": "V"}
